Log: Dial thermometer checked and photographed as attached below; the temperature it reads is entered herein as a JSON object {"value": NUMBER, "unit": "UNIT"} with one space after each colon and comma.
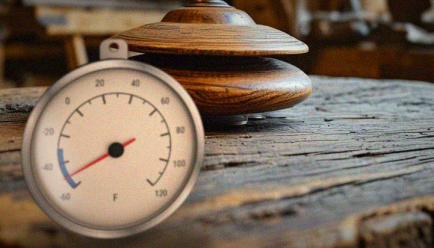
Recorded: {"value": -50, "unit": "°F"}
